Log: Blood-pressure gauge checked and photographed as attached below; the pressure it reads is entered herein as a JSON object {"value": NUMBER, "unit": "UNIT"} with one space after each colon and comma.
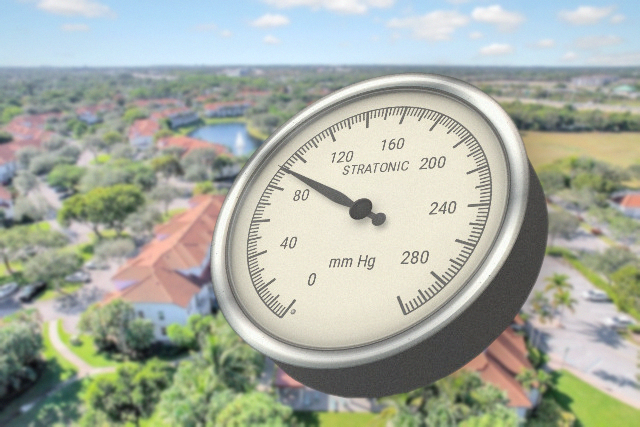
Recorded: {"value": 90, "unit": "mmHg"}
